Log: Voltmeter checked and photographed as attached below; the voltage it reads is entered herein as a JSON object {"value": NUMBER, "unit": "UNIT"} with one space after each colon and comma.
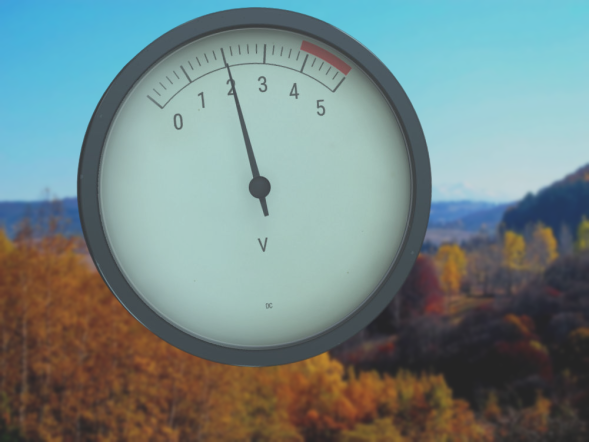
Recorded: {"value": 2, "unit": "V"}
